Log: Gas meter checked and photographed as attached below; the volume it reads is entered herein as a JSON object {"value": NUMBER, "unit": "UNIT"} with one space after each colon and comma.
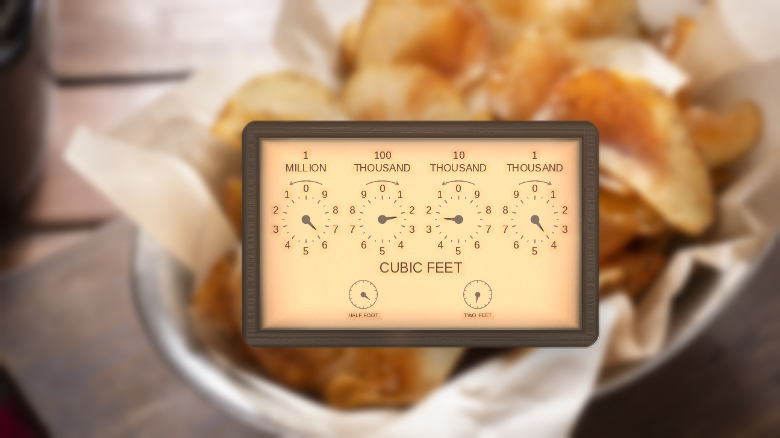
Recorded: {"value": 622400, "unit": "ft³"}
